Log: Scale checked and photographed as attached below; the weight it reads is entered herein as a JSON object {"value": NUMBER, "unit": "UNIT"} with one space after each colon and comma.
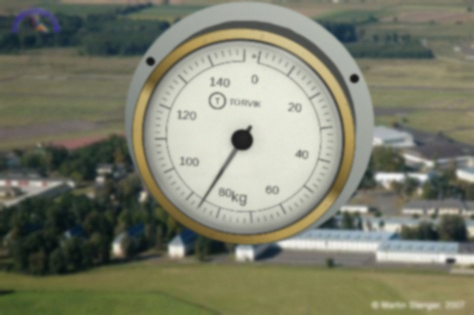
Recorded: {"value": 86, "unit": "kg"}
